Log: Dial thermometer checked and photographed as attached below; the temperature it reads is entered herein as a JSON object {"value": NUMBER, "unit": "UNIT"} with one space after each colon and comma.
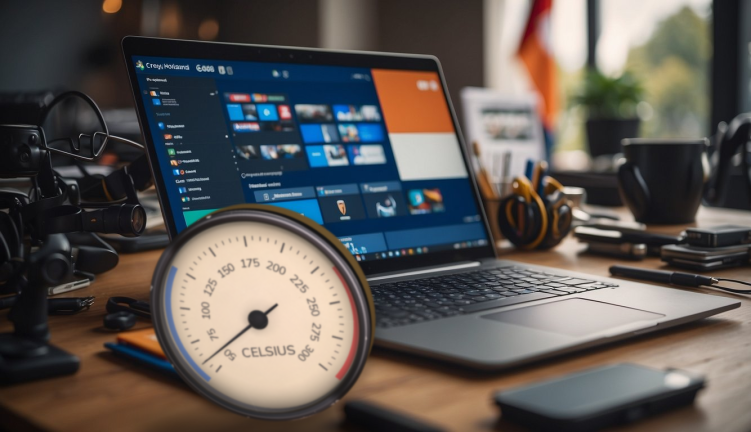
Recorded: {"value": 60, "unit": "°C"}
